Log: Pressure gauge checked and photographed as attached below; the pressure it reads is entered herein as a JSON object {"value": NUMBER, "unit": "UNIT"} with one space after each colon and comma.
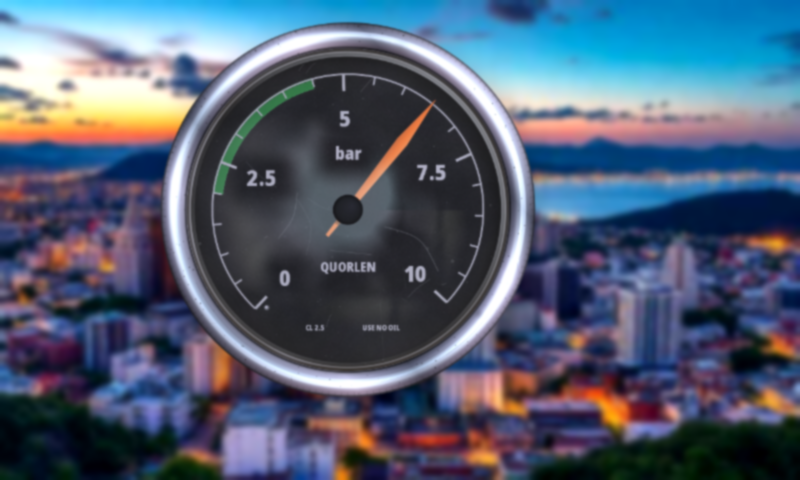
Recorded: {"value": 6.5, "unit": "bar"}
